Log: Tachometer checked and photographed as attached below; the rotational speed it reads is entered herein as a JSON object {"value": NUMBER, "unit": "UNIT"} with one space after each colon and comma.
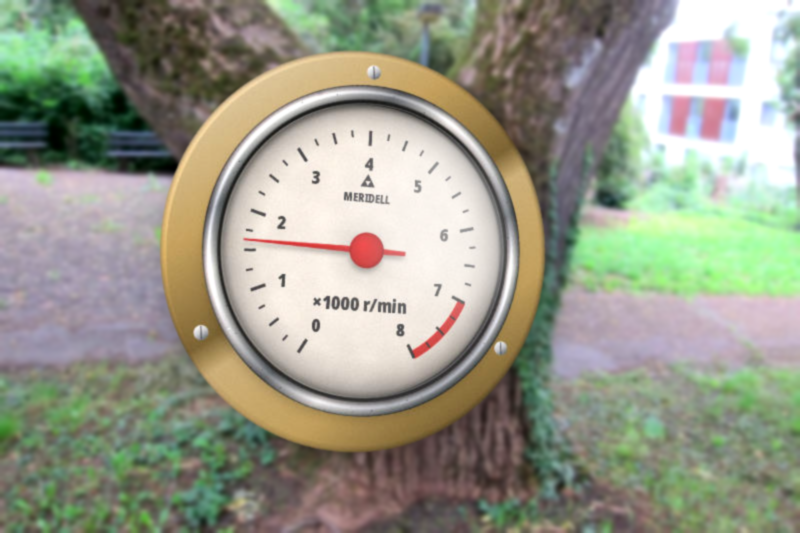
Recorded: {"value": 1625, "unit": "rpm"}
